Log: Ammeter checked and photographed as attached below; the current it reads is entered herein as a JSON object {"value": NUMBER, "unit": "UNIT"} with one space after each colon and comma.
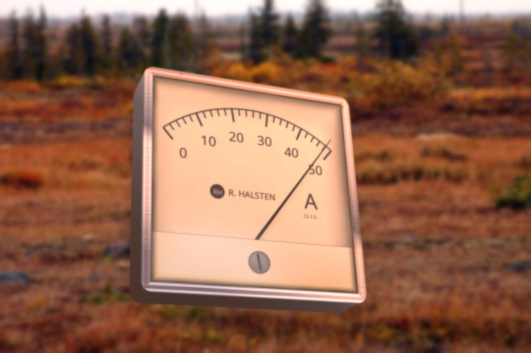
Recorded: {"value": 48, "unit": "A"}
